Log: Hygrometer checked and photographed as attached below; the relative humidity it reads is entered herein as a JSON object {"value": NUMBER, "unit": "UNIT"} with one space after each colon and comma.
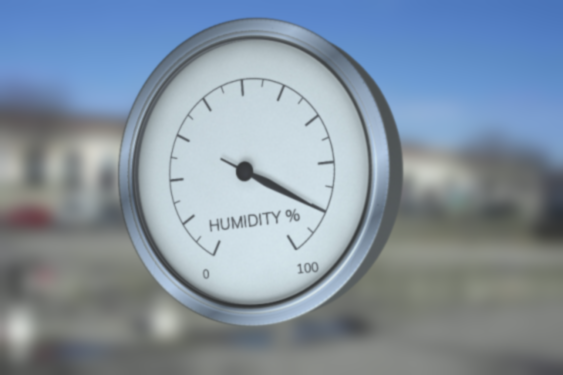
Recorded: {"value": 90, "unit": "%"}
